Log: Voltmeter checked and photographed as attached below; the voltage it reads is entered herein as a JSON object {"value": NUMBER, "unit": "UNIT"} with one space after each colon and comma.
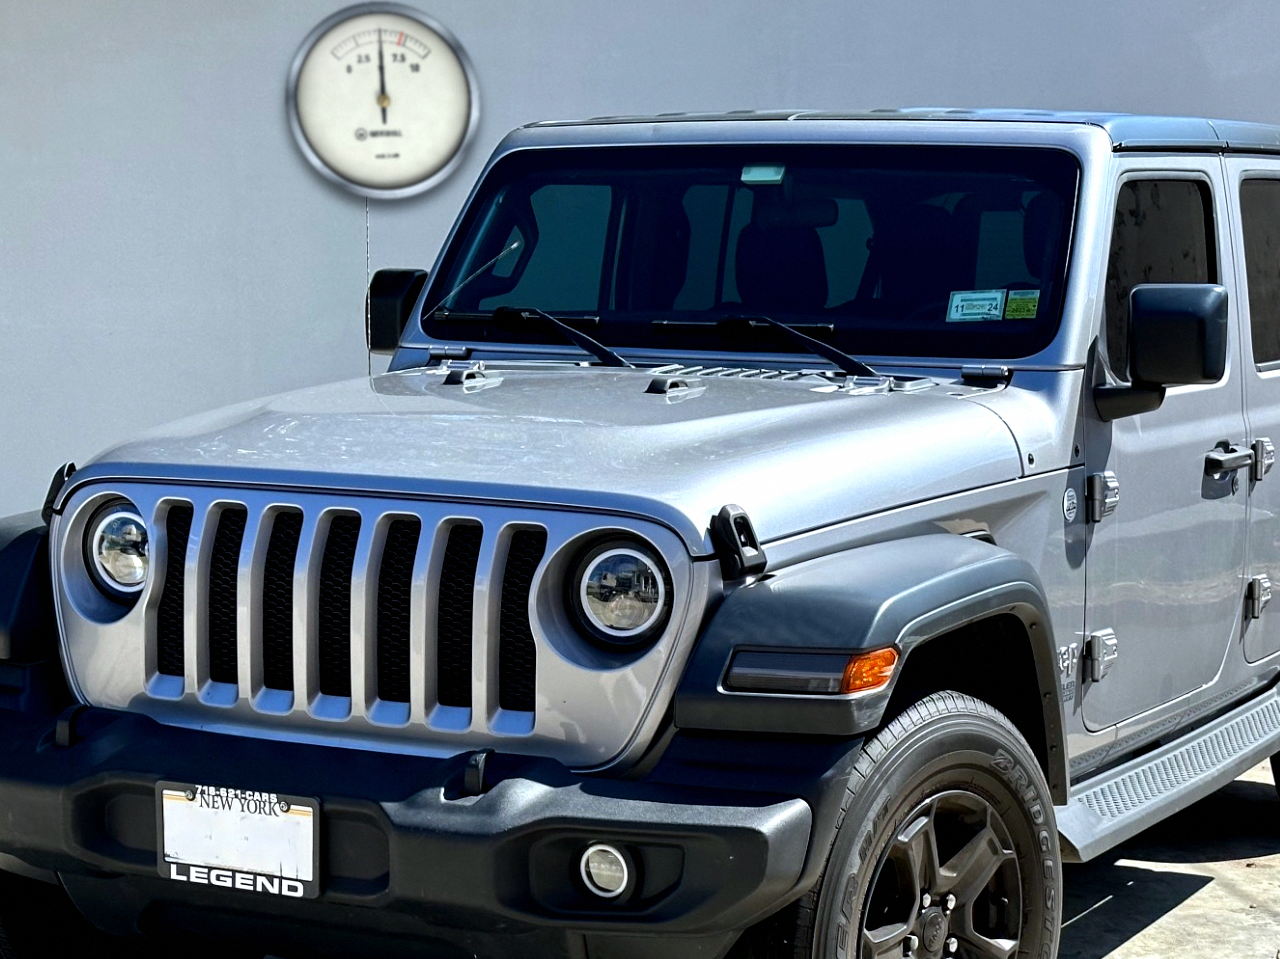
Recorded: {"value": 5, "unit": "V"}
